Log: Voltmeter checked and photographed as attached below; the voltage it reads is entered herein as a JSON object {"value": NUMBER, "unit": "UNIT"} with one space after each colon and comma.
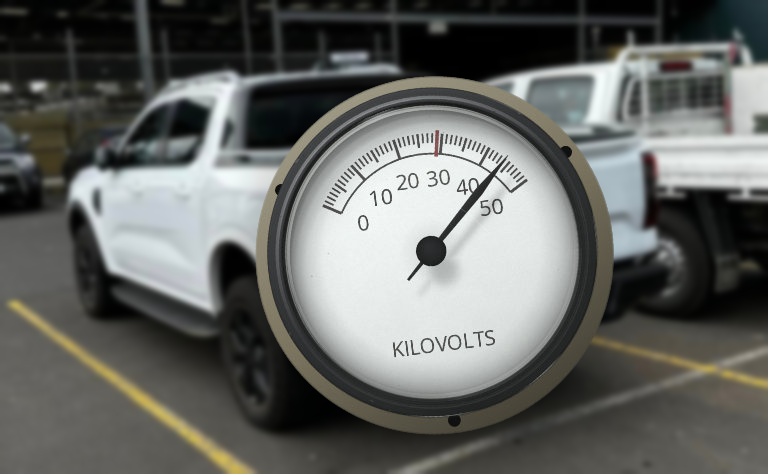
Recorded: {"value": 44, "unit": "kV"}
